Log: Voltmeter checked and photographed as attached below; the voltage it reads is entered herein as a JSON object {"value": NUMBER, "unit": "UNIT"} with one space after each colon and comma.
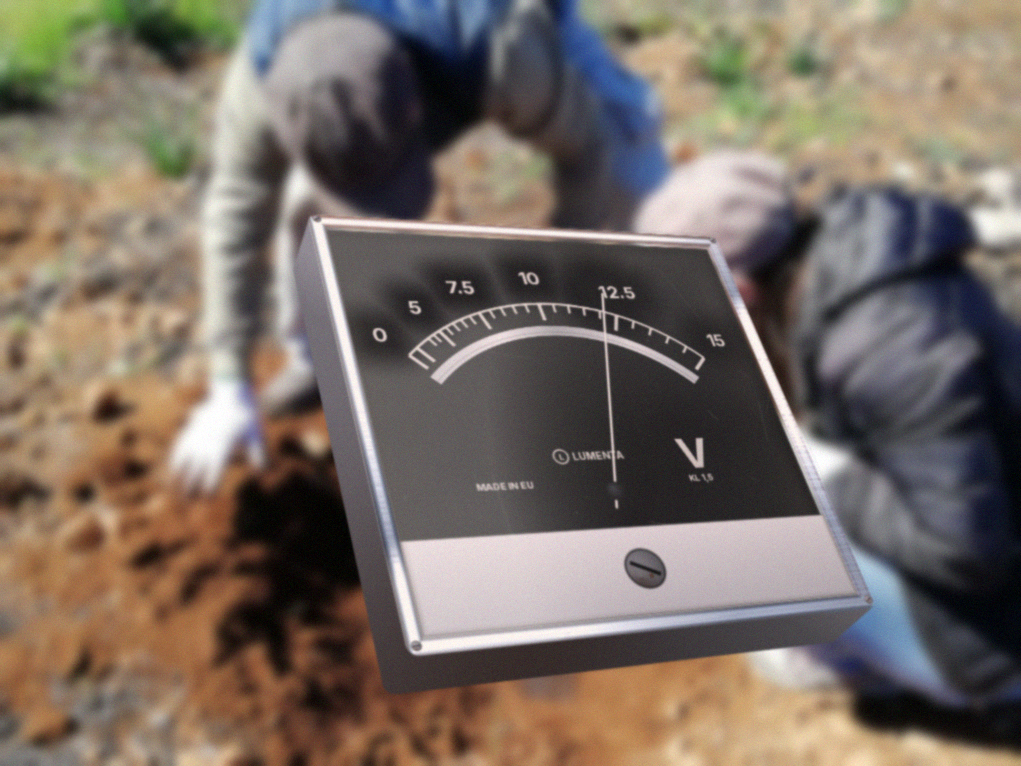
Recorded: {"value": 12, "unit": "V"}
